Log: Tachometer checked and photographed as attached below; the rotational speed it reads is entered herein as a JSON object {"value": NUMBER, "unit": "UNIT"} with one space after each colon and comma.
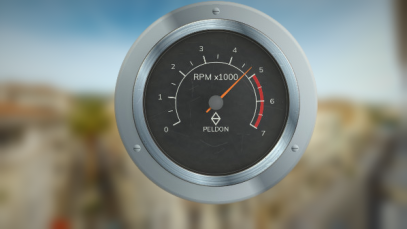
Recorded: {"value": 4750, "unit": "rpm"}
